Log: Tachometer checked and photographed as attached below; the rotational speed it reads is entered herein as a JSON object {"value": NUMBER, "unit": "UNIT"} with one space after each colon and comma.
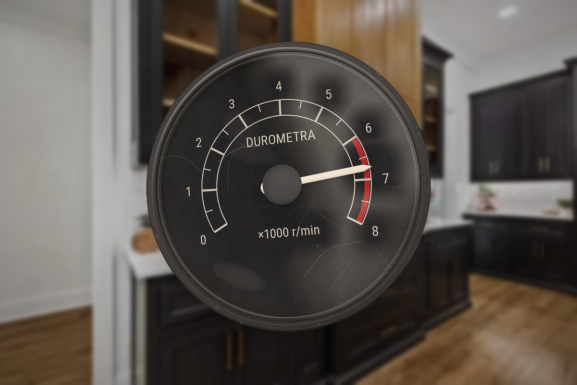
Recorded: {"value": 6750, "unit": "rpm"}
